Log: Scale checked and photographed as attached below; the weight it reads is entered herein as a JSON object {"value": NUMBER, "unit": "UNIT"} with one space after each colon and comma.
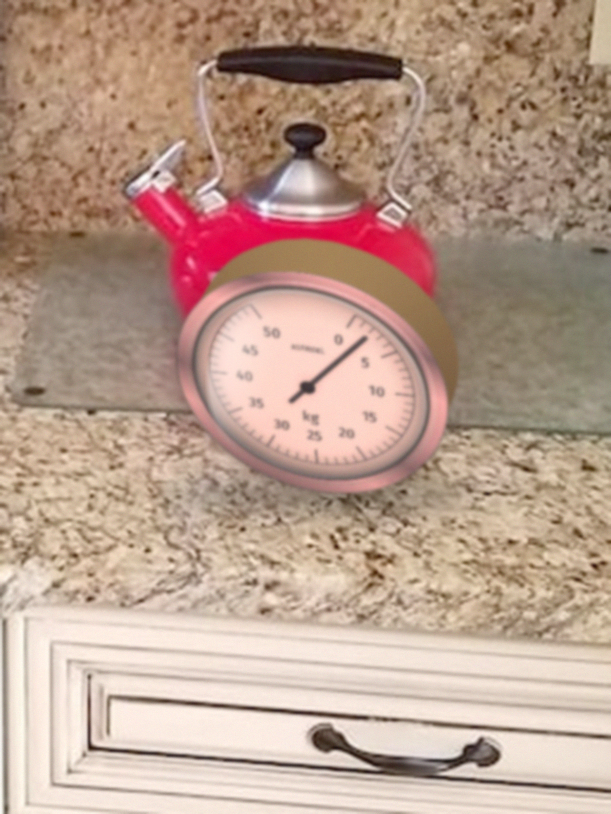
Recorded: {"value": 2, "unit": "kg"}
